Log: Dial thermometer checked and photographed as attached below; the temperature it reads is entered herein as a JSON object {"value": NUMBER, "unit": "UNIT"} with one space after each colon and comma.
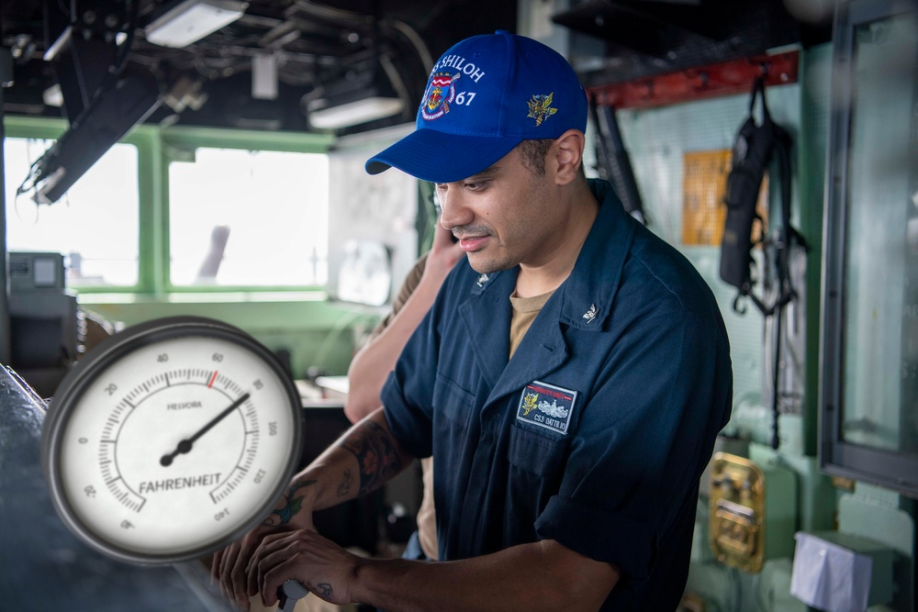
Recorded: {"value": 80, "unit": "°F"}
